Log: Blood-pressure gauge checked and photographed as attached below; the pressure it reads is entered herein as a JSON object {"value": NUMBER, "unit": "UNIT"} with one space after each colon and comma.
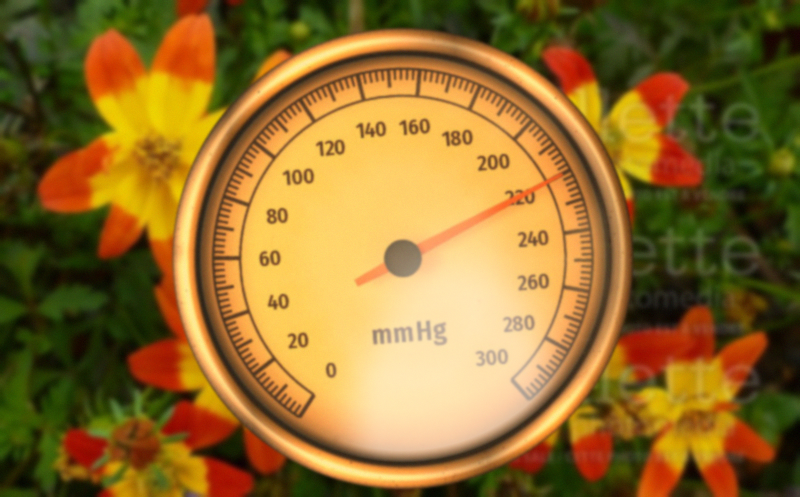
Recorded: {"value": 220, "unit": "mmHg"}
